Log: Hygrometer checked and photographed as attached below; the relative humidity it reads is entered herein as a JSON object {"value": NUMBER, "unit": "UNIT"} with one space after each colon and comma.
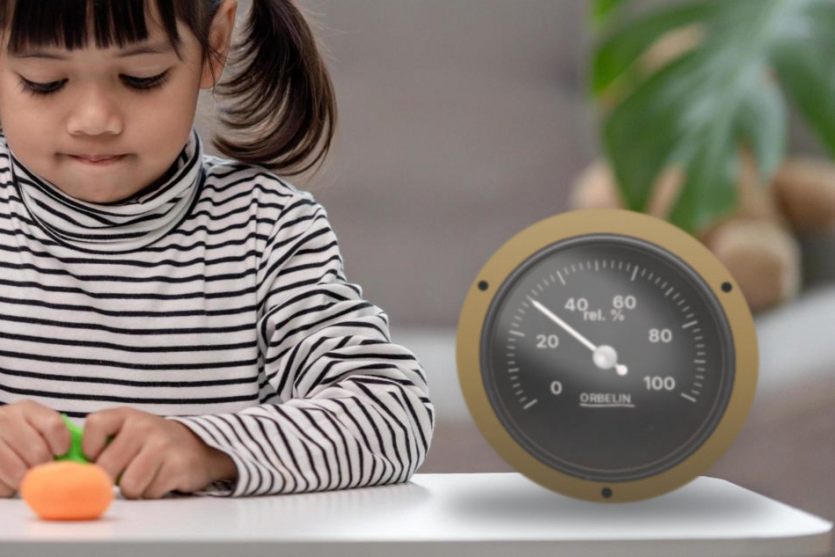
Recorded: {"value": 30, "unit": "%"}
